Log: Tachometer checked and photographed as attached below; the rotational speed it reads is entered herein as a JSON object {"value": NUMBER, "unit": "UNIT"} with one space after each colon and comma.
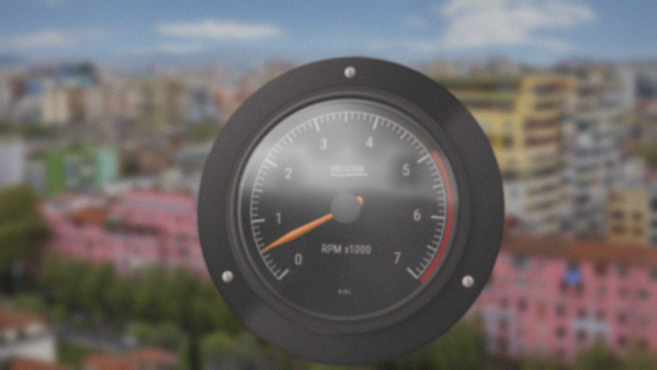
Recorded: {"value": 500, "unit": "rpm"}
